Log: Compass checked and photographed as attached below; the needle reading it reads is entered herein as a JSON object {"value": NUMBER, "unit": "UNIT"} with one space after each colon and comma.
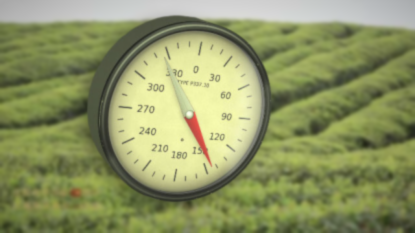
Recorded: {"value": 145, "unit": "°"}
